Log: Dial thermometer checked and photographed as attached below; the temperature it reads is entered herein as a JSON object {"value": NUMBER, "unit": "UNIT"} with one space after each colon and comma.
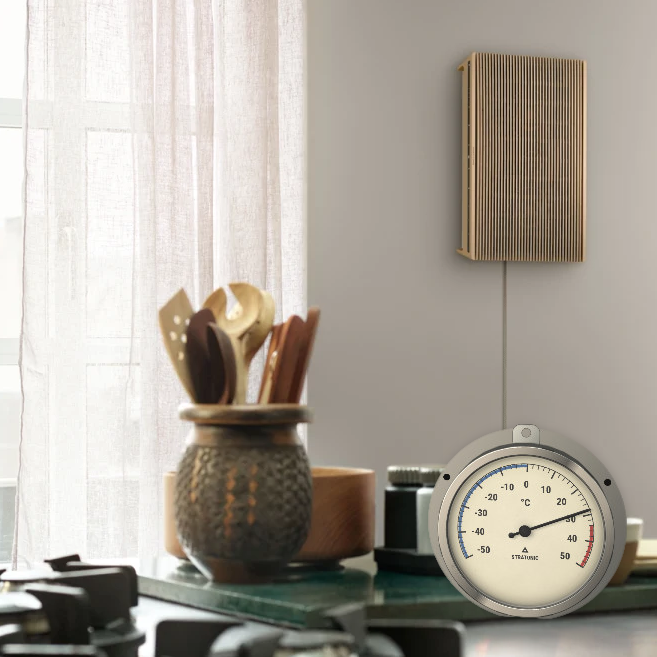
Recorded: {"value": 28, "unit": "°C"}
